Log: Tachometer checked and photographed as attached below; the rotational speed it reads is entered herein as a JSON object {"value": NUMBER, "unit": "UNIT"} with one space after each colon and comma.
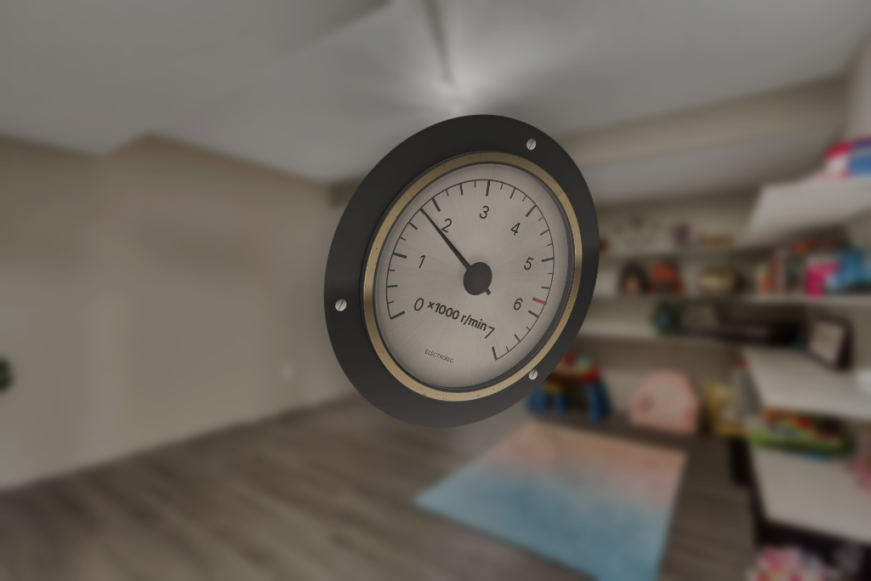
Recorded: {"value": 1750, "unit": "rpm"}
